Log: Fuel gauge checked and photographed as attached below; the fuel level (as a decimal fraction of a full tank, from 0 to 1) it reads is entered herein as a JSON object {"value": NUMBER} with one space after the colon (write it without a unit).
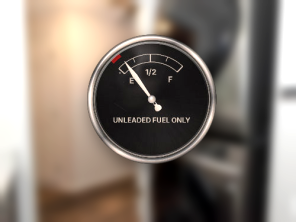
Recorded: {"value": 0.125}
